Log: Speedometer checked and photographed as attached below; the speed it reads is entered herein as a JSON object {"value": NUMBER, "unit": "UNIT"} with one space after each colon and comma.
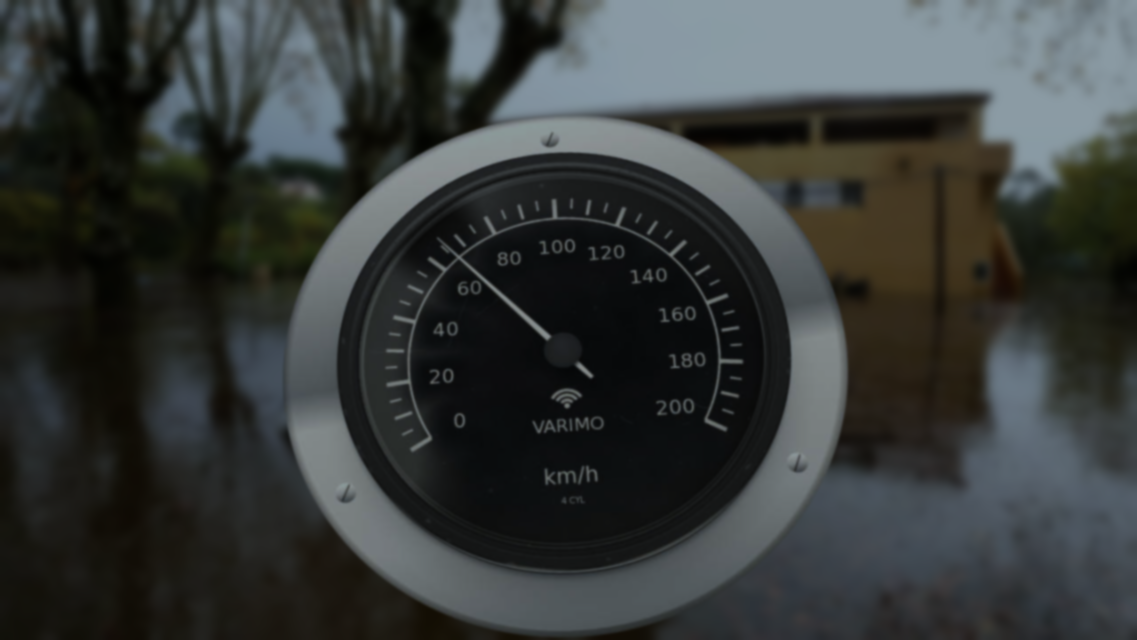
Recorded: {"value": 65, "unit": "km/h"}
